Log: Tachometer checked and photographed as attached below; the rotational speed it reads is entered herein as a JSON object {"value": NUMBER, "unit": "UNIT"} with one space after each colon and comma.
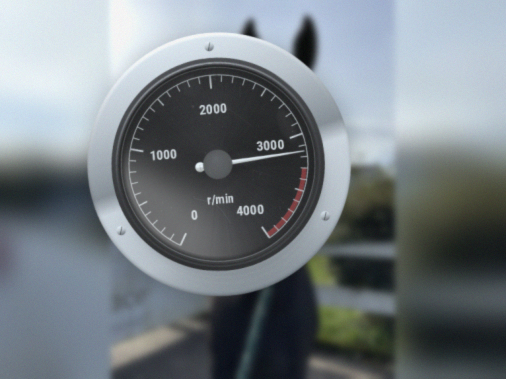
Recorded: {"value": 3150, "unit": "rpm"}
